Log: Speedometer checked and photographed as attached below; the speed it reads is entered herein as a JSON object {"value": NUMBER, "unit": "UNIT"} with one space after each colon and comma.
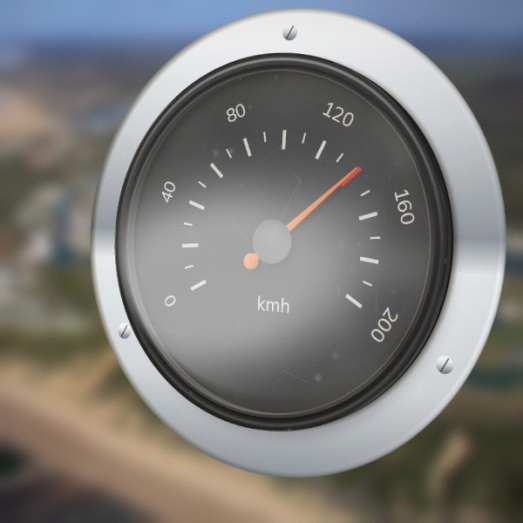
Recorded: {"value": 140, "unit": "km/h"}
